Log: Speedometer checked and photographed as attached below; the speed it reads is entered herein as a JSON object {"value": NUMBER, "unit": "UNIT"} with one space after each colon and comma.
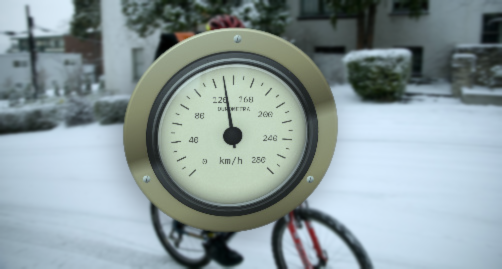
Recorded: {"value": 130, "unit": "km/h"}
